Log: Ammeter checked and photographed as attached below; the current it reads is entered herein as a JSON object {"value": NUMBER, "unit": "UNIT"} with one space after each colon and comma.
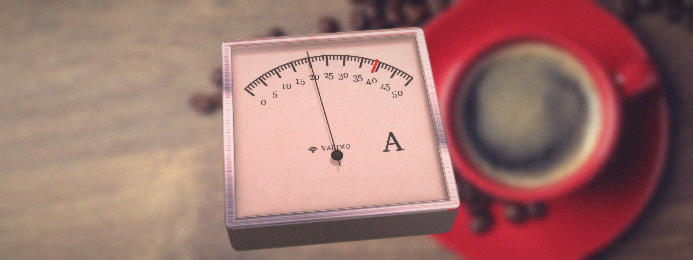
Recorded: {"value": 20, "unit": "A"}
